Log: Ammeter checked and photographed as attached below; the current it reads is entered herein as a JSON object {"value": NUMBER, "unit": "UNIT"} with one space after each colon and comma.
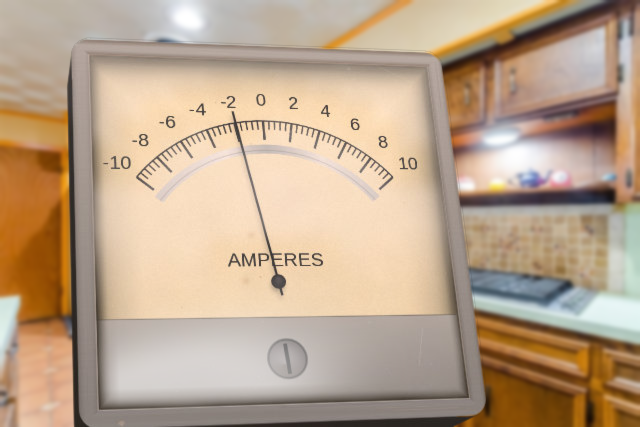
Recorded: {"value": -2, "unit": "A"}
